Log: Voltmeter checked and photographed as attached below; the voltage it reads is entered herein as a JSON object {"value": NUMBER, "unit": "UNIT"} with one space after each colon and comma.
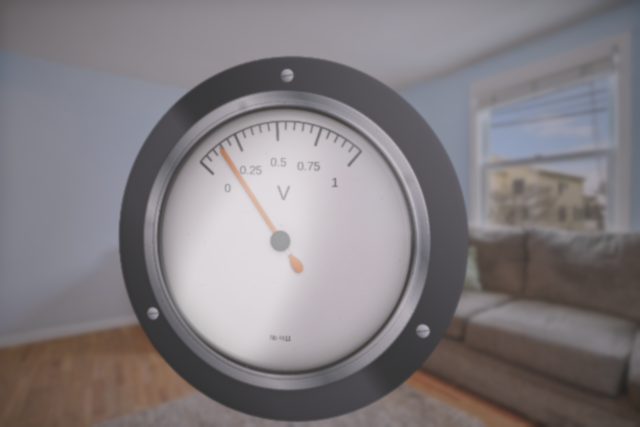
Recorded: {"value": 0.15, "unit": "V"}
